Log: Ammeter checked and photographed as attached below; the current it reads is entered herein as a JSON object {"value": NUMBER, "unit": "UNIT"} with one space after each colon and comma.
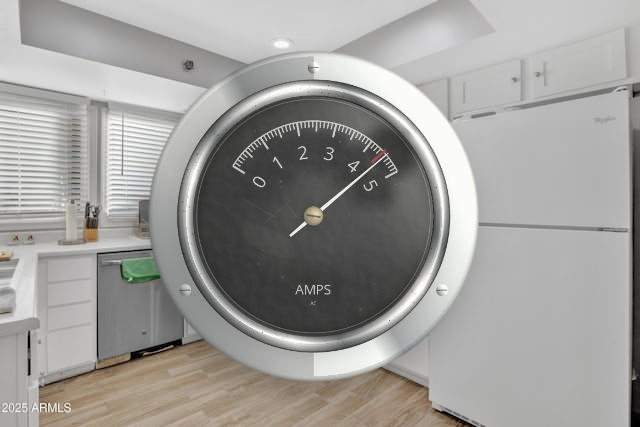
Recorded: {"value": 4.5, "unit": "A"}
